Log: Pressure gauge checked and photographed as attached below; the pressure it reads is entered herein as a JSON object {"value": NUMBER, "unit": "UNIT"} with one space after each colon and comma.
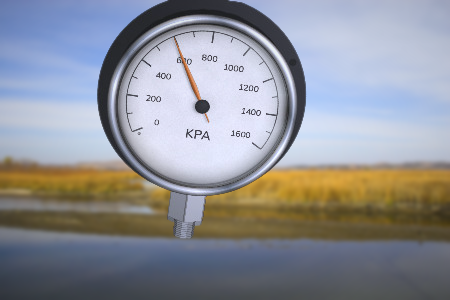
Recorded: {"value": 600, "unit": "kPa"}
